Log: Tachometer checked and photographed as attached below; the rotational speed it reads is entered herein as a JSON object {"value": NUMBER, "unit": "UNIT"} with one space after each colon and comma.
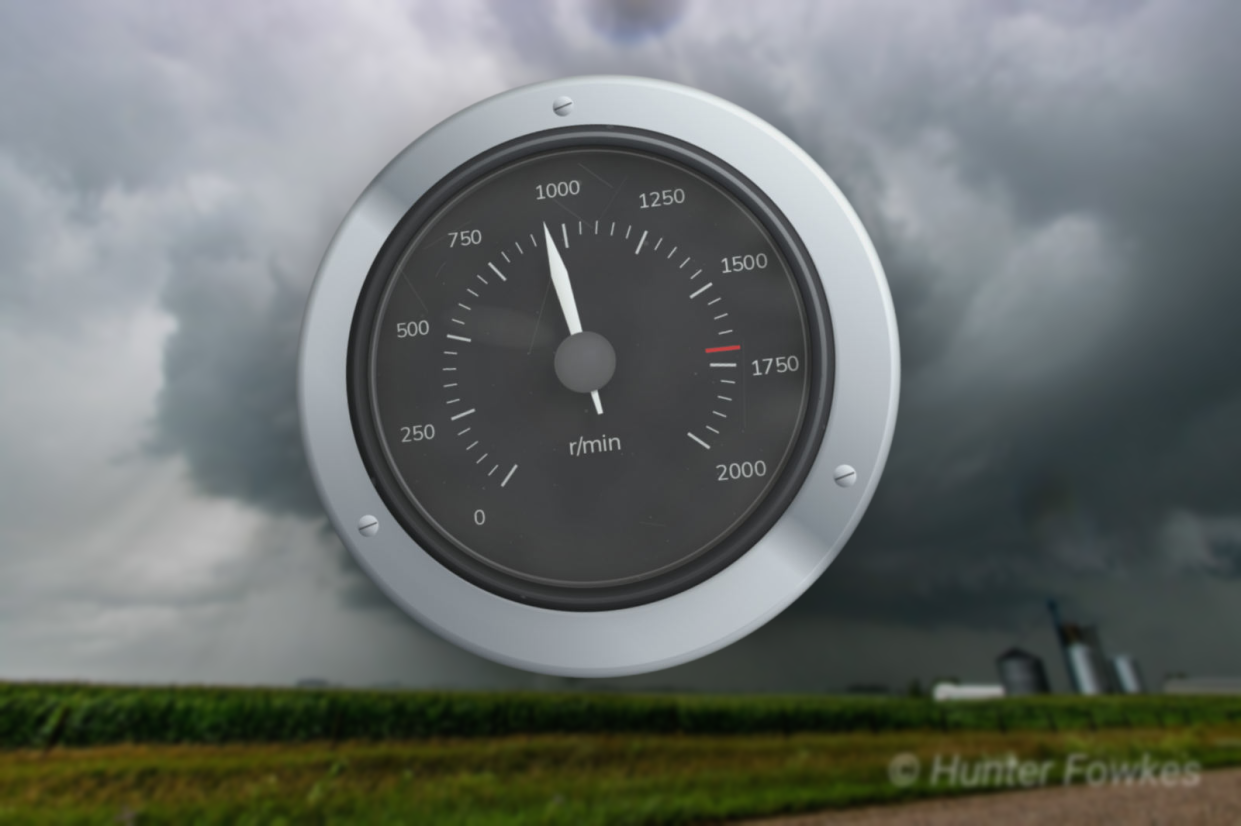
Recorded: {"value": 950, "unit": "rpm"}
